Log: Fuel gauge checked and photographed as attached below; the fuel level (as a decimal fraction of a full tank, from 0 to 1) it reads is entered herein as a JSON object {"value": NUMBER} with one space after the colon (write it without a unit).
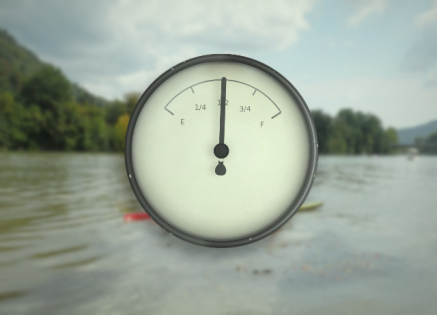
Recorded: {"value": 0.5}
